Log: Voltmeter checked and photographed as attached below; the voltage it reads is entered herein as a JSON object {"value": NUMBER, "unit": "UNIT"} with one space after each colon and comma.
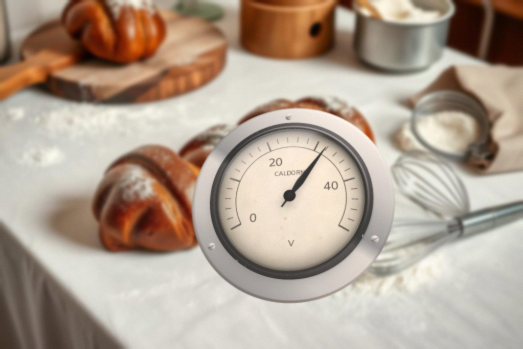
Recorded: {"value": 32, "unit": "V"}
